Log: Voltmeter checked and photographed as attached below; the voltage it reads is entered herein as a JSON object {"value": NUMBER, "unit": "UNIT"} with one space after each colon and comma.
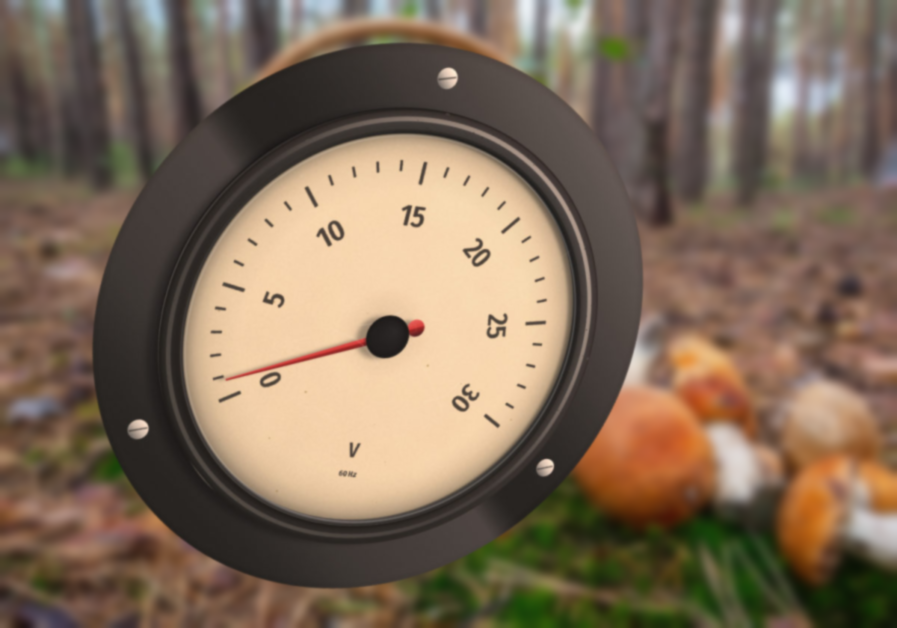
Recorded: {"value": 1, "unit": "V"}
